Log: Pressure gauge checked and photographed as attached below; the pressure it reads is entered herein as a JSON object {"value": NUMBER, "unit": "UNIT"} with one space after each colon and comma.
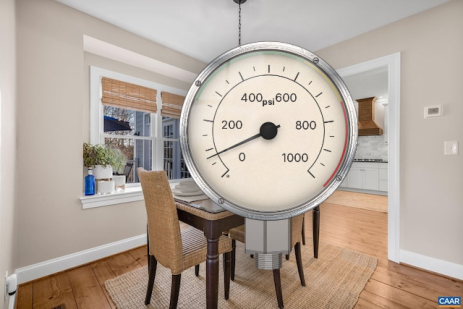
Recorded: {"value": 75, "unit": "psi"}
